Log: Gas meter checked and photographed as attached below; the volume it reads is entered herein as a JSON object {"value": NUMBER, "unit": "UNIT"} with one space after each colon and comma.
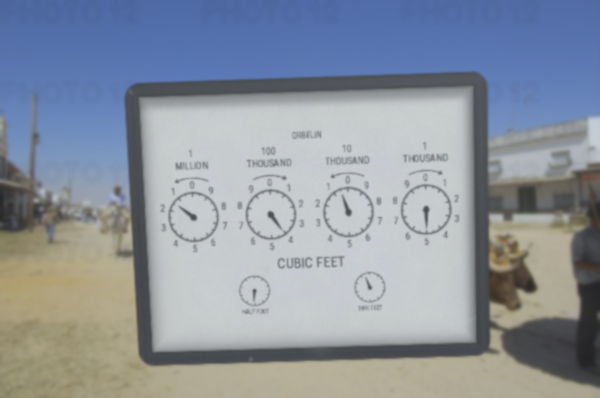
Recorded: {"value": 140500, "unit": "ft³"}
